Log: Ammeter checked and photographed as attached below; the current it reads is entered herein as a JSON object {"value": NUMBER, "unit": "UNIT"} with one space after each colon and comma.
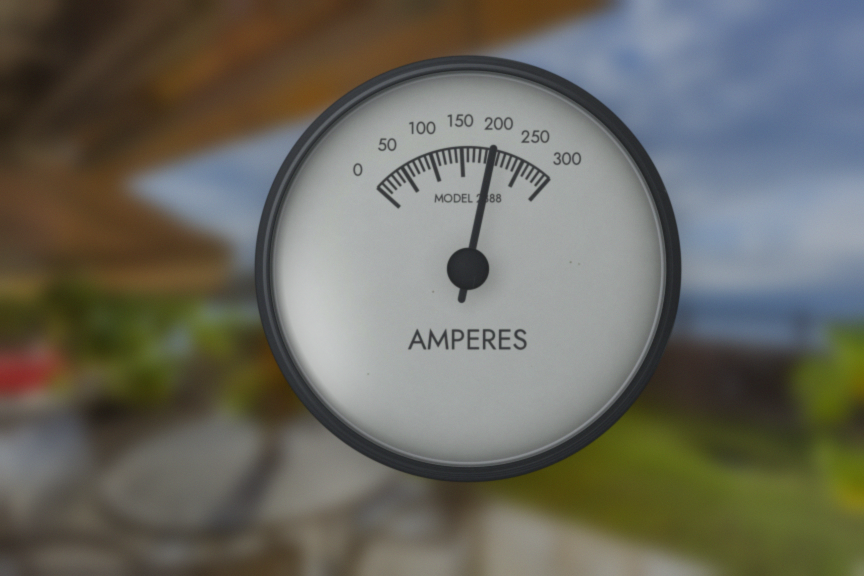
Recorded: {"value": 200, "unit": "A"}
